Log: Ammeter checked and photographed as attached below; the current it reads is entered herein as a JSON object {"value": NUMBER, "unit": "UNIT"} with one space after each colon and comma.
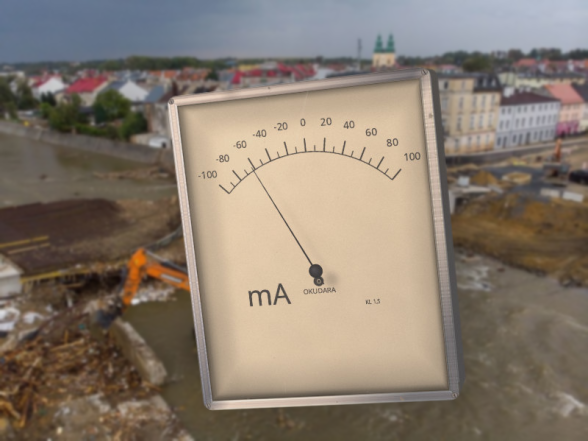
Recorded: {"value": -60, "unit": "mA"}
